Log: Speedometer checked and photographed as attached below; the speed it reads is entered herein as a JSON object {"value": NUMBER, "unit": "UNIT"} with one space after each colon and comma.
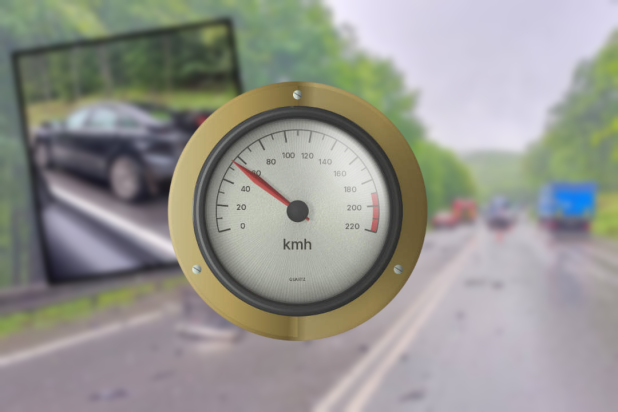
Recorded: {"value": 55, "unit": "km/h"}
